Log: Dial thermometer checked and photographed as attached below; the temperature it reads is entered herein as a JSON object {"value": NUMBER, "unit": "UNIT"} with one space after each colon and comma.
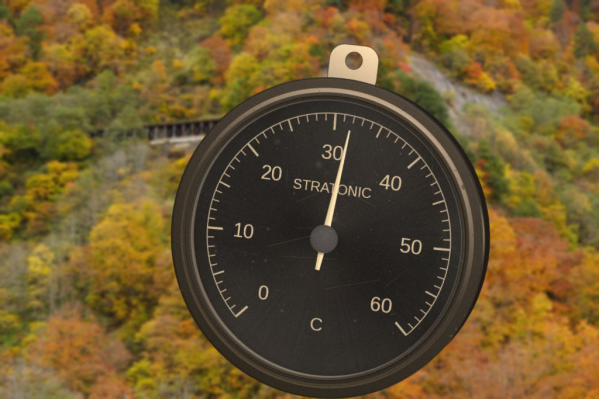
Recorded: {"value": 32, "unit": "°C"}
